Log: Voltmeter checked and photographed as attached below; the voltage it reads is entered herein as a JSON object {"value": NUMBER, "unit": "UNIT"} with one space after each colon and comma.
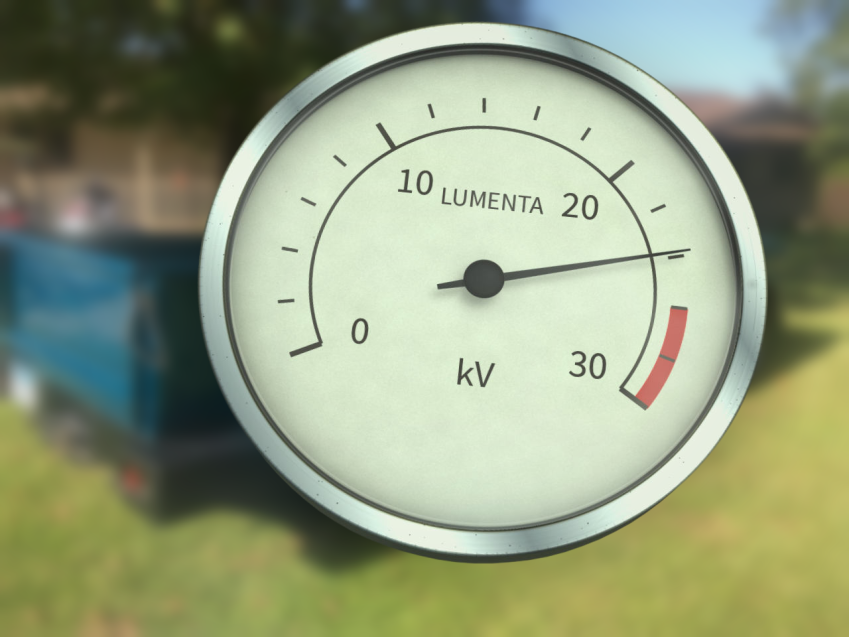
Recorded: {"value": 24, "unit": "kV"}
